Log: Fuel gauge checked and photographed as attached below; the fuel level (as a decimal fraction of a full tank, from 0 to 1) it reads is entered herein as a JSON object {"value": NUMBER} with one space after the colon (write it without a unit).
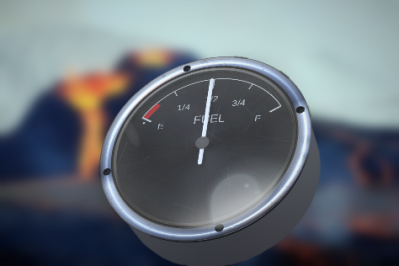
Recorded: {"value": 0.5}
